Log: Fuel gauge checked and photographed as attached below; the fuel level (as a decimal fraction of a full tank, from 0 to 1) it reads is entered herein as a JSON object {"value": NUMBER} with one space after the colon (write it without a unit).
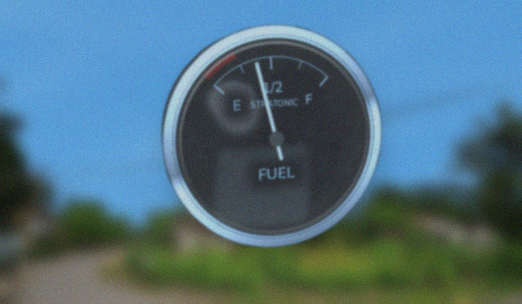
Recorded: {"value": 0.375}
